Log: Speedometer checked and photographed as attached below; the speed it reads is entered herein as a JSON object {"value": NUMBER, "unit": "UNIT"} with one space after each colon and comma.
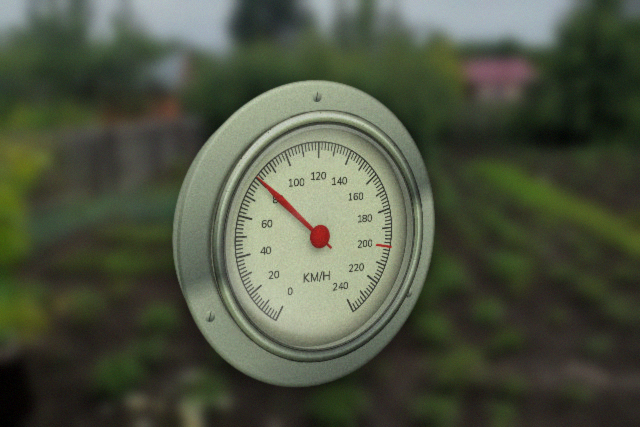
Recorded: {"value": 80, "unit": "km/h"}
